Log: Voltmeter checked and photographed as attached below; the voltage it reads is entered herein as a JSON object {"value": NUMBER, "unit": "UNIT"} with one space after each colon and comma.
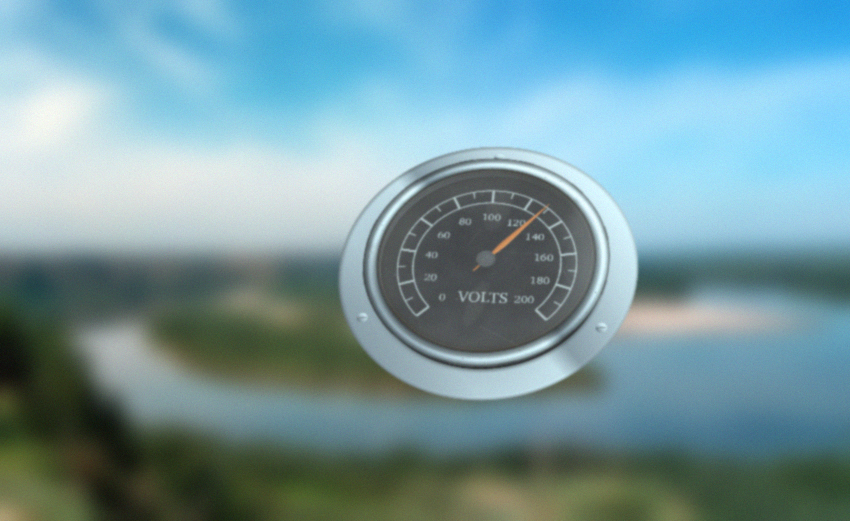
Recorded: {"value": 130, "unit": "V"}
